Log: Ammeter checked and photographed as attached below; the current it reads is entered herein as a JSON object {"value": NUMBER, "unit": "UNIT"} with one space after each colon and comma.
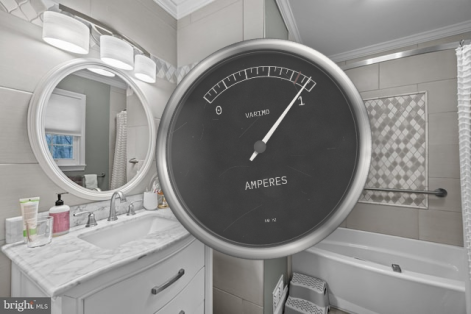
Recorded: {"value": 0.95, "unit": "A"}
